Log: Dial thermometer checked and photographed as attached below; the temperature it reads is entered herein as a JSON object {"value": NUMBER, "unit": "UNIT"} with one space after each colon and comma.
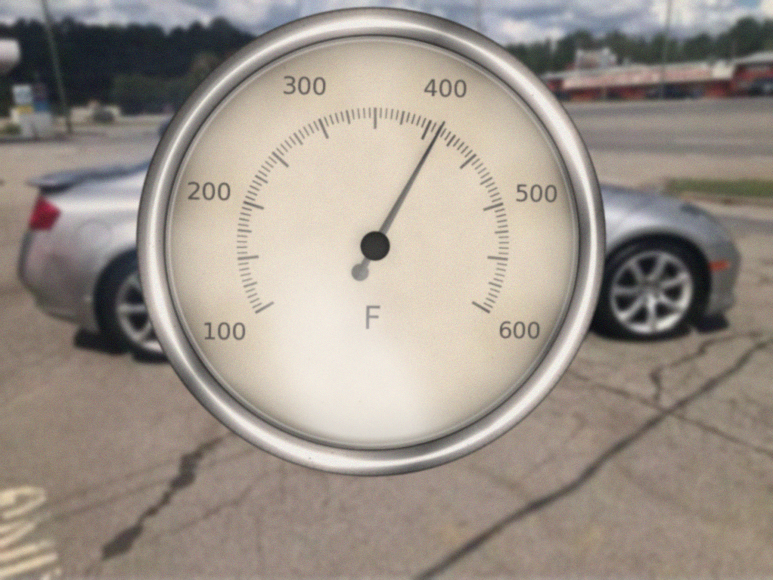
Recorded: {"value": 410, "unit": "°F"}
